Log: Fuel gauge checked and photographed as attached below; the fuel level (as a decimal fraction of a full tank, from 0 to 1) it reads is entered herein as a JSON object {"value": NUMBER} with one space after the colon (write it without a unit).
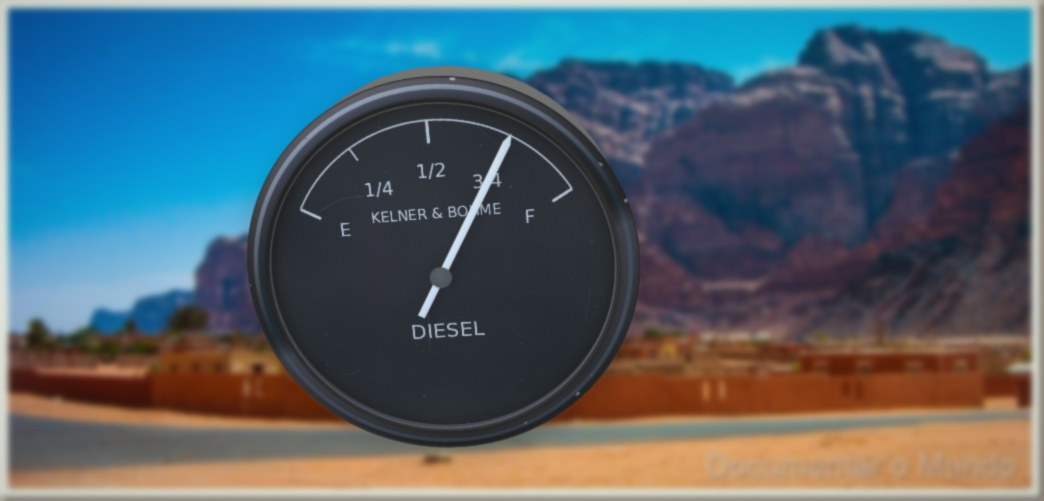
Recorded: {"value": 0.75}
